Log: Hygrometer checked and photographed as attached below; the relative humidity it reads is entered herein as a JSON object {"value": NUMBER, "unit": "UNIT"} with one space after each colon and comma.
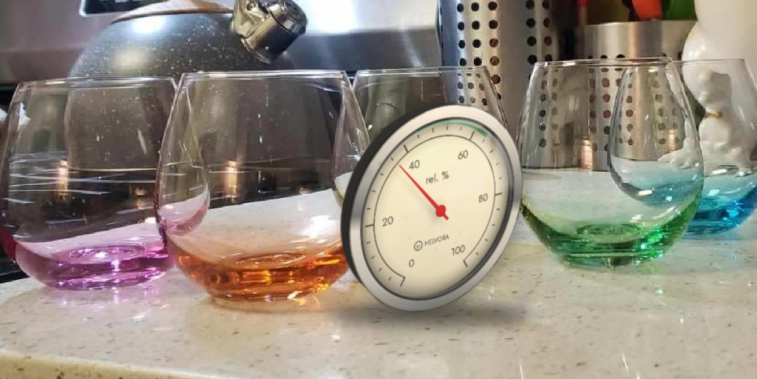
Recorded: {"value": 36, "unit": "%"}
